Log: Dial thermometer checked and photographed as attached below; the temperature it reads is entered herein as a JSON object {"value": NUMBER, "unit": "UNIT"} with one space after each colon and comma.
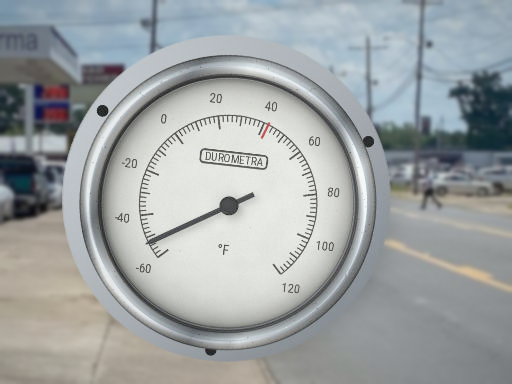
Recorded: {"value": -52, "unit": "°F"}
